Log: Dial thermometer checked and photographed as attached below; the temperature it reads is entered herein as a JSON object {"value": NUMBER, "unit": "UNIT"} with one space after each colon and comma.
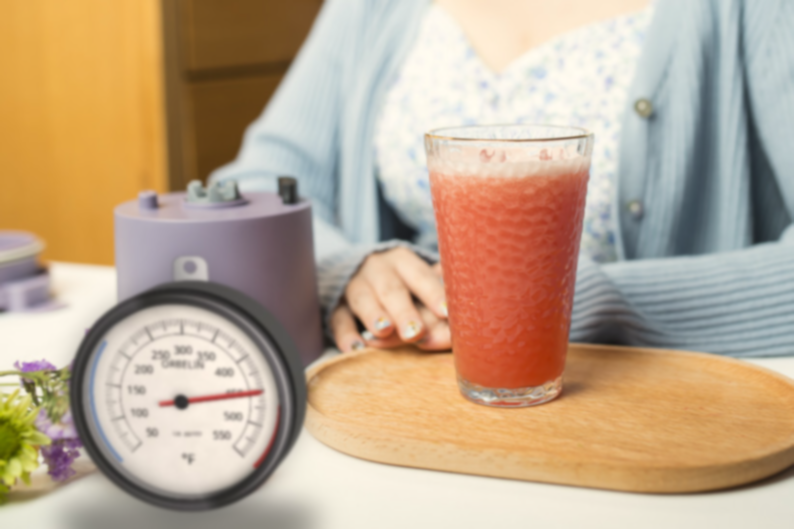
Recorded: {"value": 450, "unit": "°F"}
